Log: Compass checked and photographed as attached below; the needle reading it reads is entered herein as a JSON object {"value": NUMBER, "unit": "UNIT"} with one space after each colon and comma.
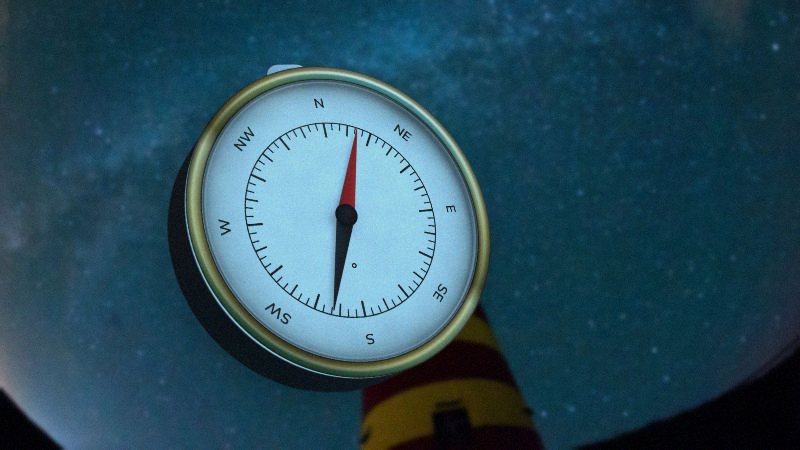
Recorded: {"value": 20, "unit": "°"}
